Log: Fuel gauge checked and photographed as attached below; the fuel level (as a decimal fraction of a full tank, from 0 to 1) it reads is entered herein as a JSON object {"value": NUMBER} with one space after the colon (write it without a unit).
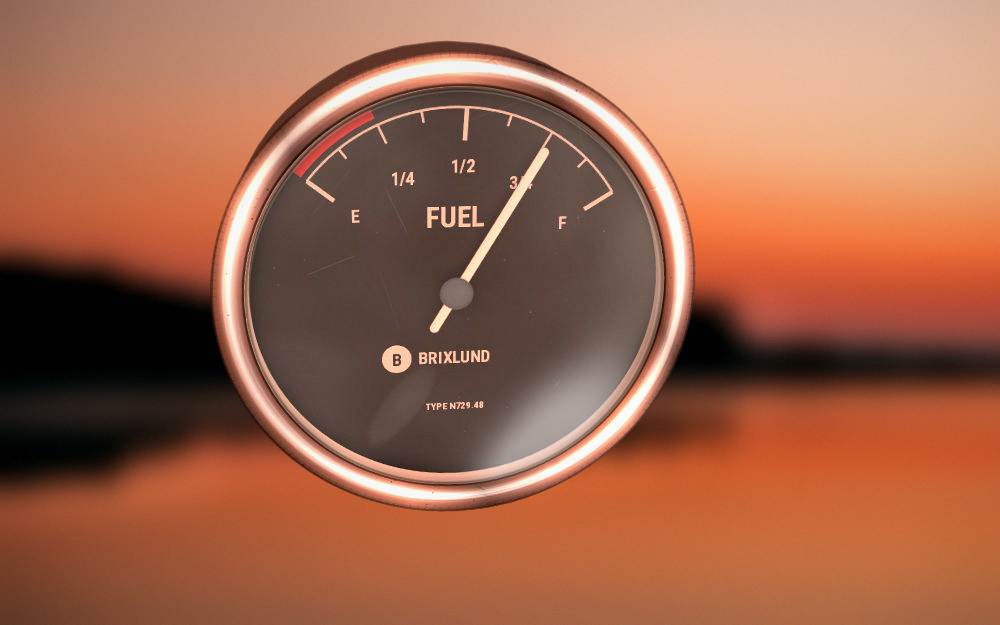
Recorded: {"value": 0.75}
